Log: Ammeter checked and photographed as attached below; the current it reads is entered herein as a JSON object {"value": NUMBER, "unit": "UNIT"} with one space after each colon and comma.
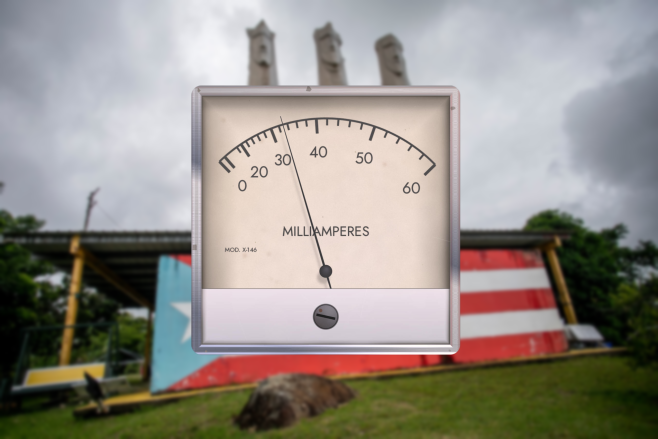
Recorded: {"value": 33, "unit": "mA"}
